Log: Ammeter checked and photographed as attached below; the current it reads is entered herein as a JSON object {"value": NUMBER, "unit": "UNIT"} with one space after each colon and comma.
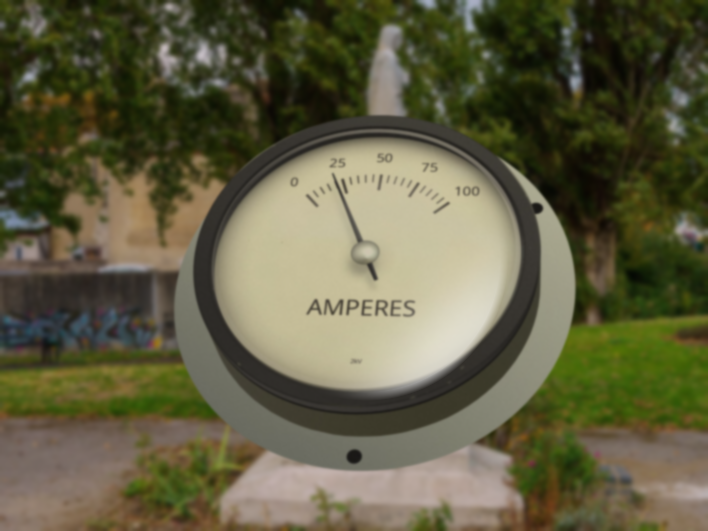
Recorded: {"value": 20, "unit": "A"}
